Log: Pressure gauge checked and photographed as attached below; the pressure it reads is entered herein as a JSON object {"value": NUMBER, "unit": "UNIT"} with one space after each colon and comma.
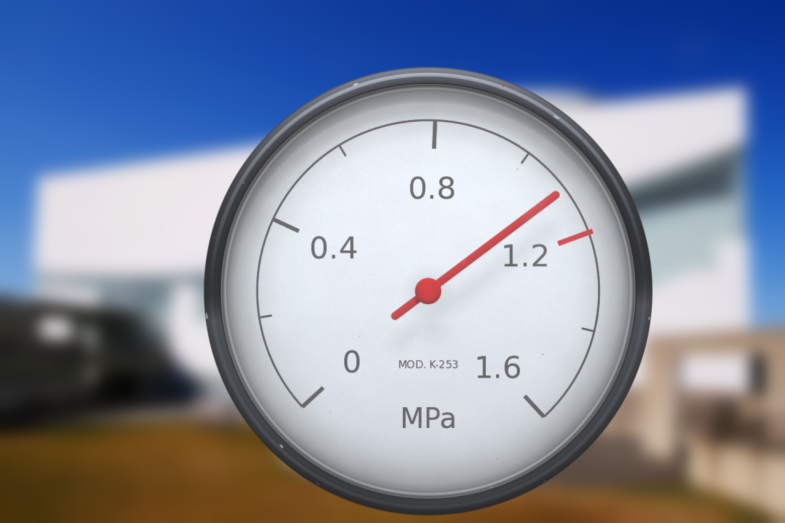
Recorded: {"value": 1.1, "unit": "MPa"}
